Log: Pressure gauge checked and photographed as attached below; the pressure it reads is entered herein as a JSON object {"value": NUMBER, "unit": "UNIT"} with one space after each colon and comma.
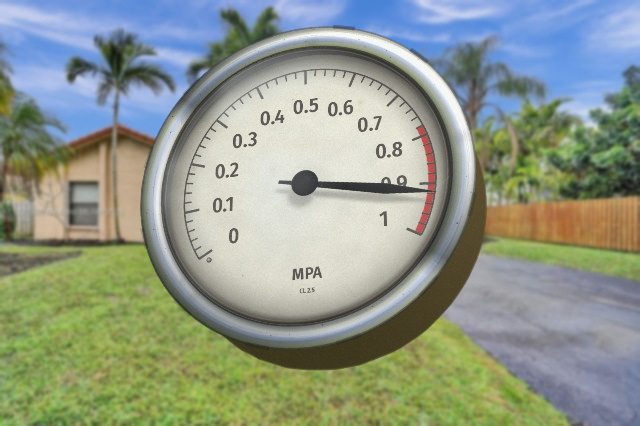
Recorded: {"value": 0.92, "unit": "MPa"}
